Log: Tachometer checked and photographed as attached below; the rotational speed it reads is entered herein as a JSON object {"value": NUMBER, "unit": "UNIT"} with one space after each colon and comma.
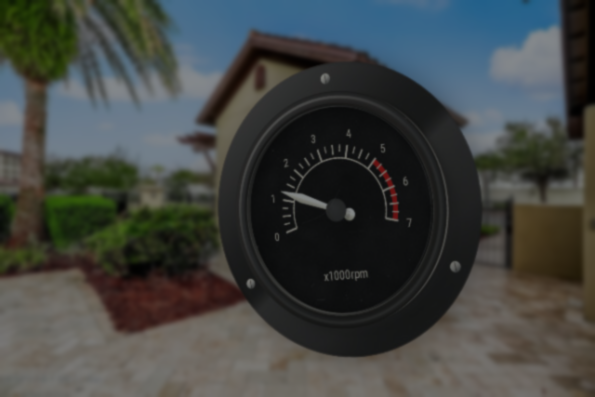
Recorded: {"value": 1250, "unit": "rpm"}
